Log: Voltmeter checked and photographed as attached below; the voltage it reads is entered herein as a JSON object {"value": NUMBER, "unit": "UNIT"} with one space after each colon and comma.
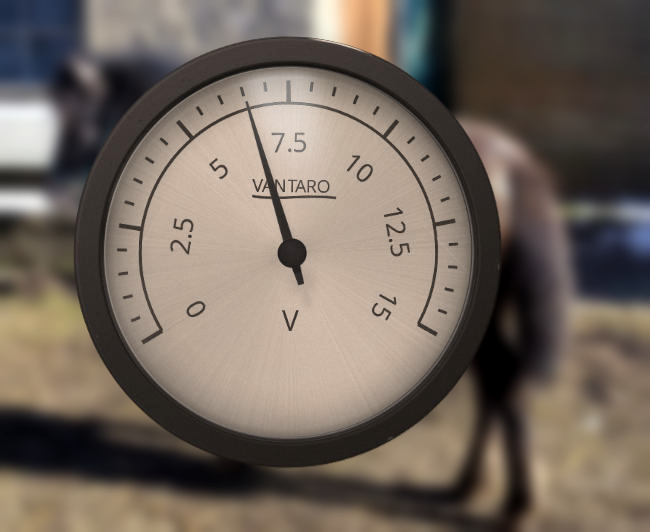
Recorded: {"value": 6.5, "unit": "V"}
